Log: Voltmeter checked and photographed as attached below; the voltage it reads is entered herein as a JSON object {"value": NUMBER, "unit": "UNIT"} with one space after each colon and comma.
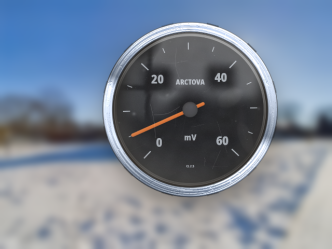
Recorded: {"value": 5, "unit": "mV"}
